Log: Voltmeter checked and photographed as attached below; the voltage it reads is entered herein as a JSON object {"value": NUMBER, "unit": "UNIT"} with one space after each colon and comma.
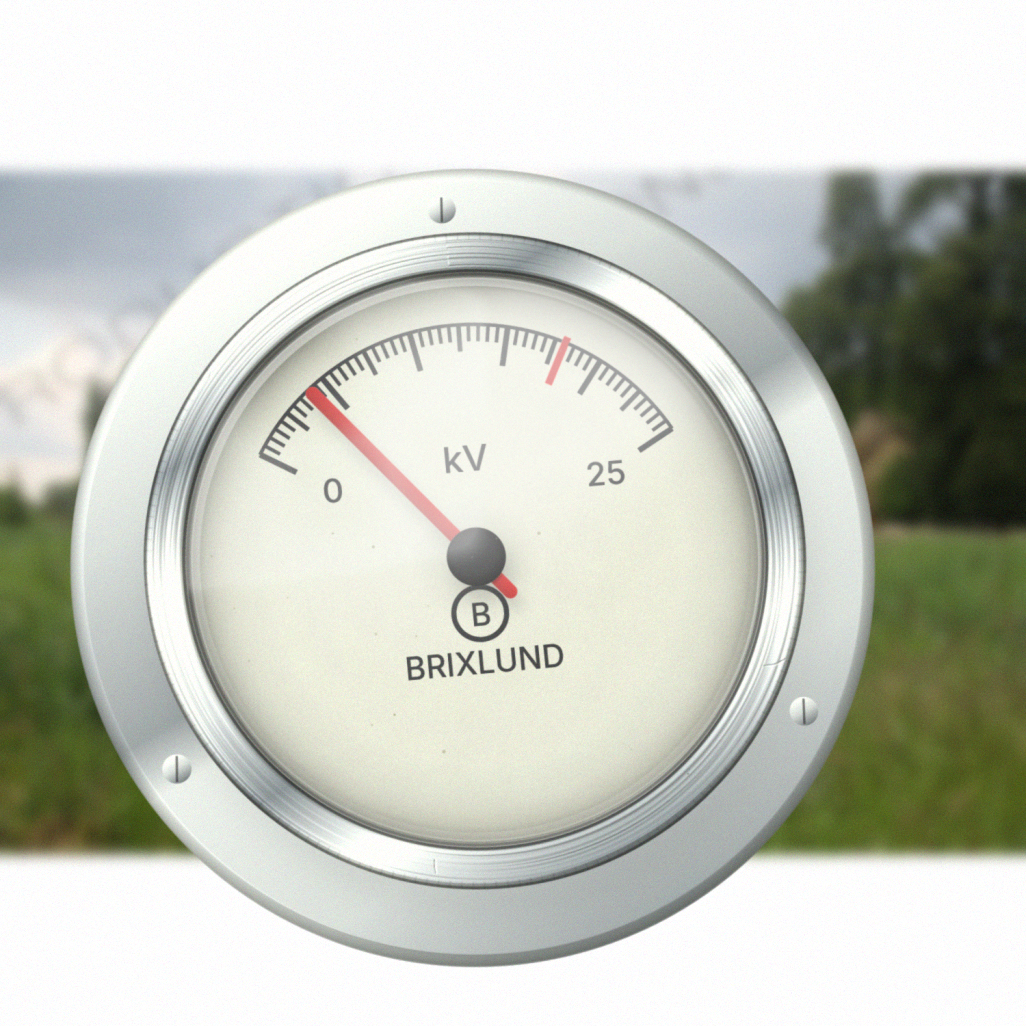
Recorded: {"value": 4, "unit": "kV"}
